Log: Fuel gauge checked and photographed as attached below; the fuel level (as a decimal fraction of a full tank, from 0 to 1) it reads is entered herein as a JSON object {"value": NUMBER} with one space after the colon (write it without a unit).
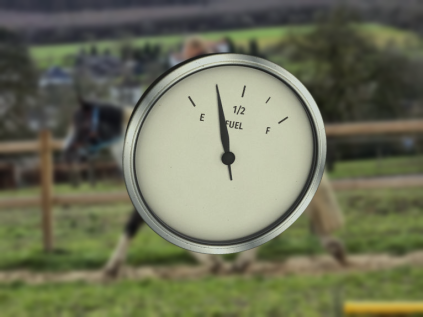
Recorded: {"value": 0.25}
